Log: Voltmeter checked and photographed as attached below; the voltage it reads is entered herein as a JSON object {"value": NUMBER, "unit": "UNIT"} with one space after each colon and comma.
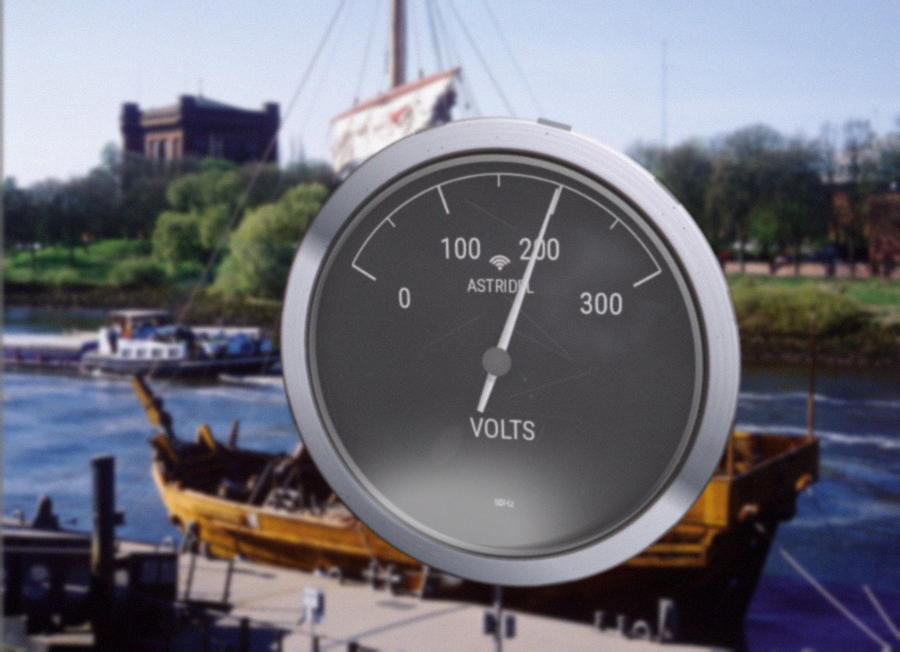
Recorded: {"value": 200, "unit": "V"}
